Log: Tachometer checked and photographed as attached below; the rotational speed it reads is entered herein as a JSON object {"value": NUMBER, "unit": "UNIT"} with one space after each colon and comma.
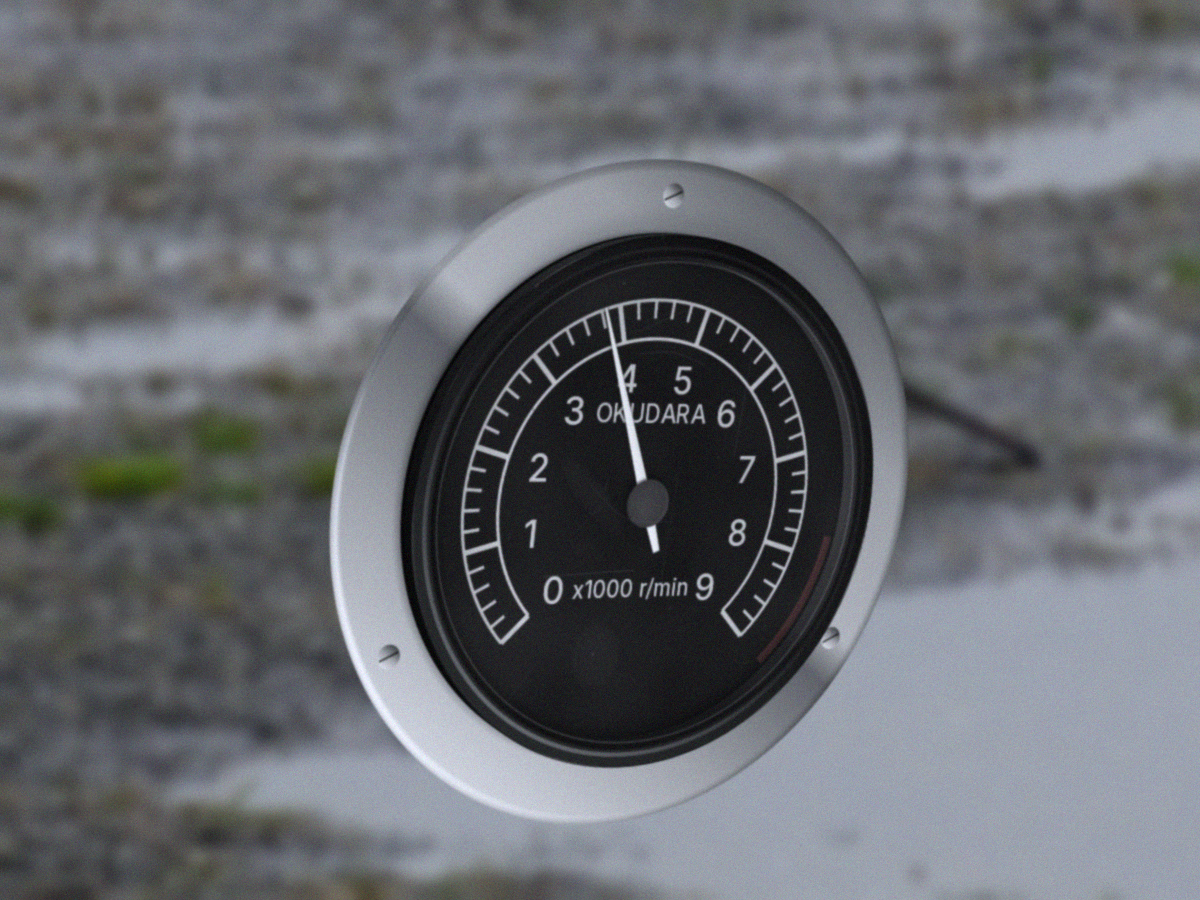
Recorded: {"value": 3800, "unit": "rpm"}
